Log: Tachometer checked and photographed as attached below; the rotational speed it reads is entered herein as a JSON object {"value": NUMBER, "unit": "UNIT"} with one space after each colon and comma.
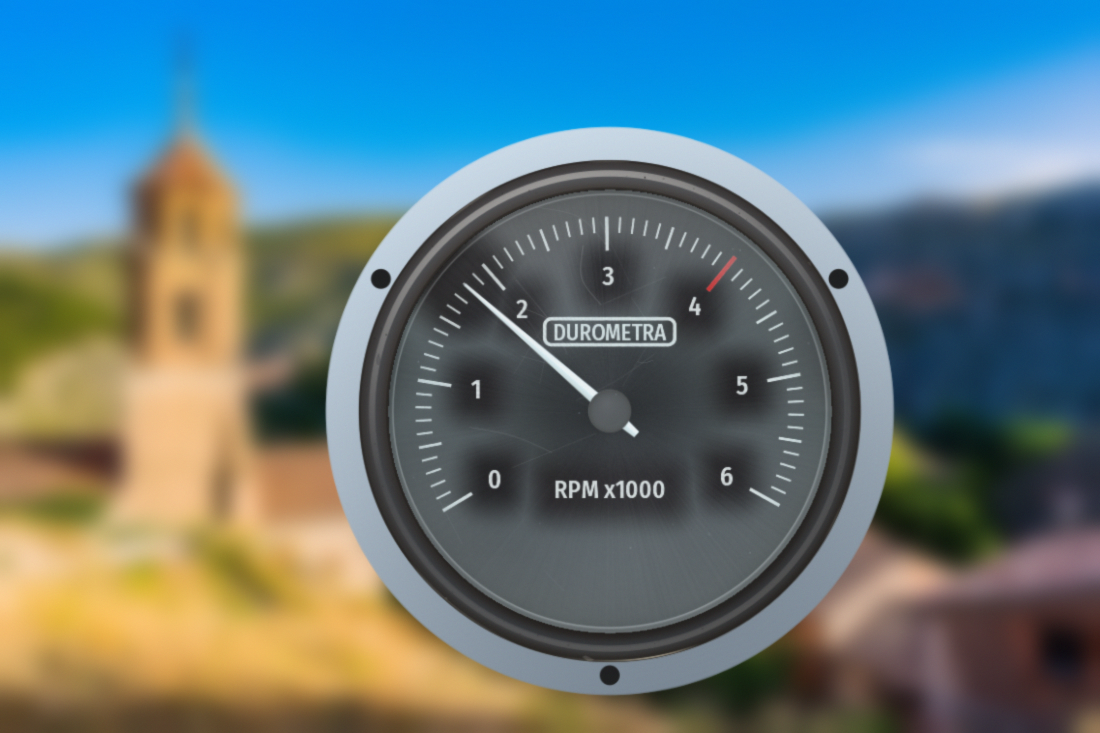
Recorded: {"value": 1800, "unit": "rpm"}
